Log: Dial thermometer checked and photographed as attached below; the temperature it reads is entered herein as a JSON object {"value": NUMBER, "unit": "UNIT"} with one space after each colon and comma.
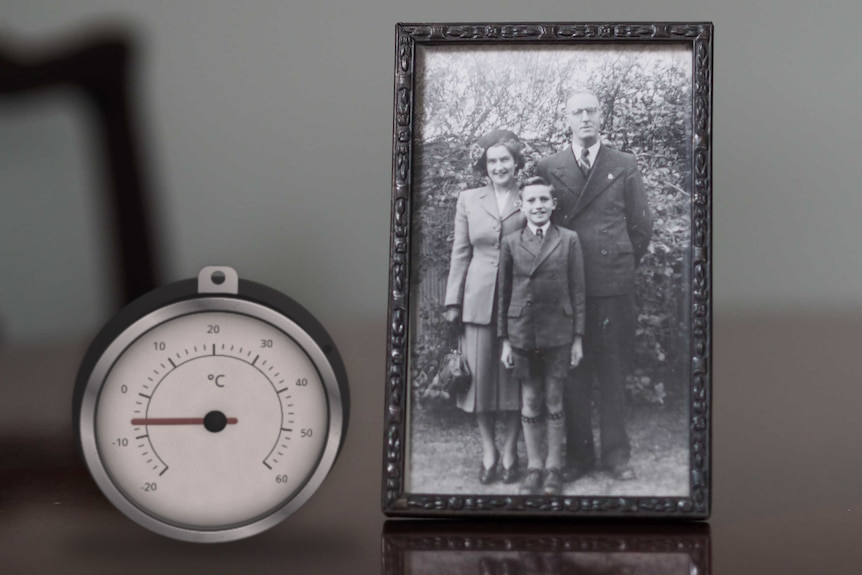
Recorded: {"value": -6, "unit": "°C"}
